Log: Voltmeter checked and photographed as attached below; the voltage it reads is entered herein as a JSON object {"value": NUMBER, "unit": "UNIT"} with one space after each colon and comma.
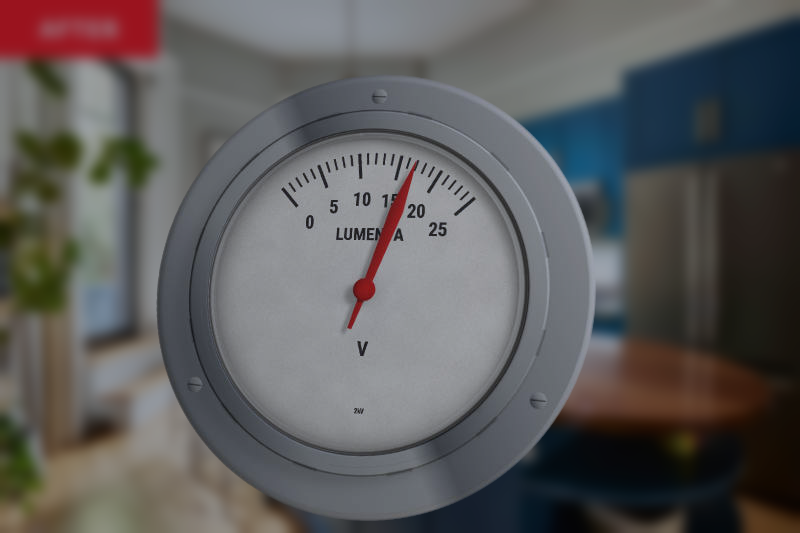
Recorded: {"value": 17, "unit": "V"}
